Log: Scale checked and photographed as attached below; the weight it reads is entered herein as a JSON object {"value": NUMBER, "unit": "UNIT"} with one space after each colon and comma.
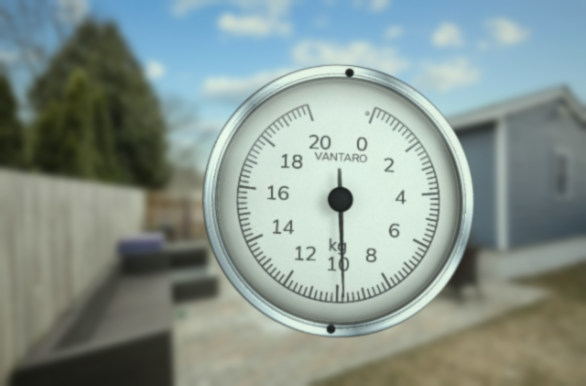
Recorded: {"value": 9.8, "unit": "kg"}
